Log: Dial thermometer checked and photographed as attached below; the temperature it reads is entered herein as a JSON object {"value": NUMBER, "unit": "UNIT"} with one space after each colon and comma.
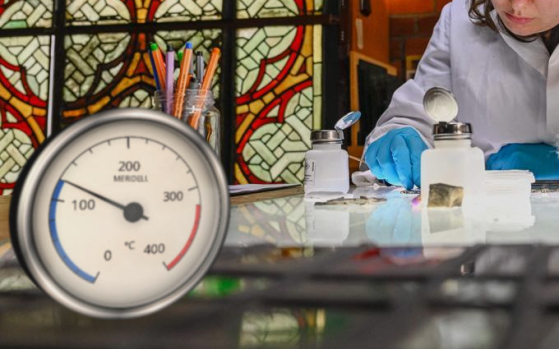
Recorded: {"value": 120, "unit": "°C"}
